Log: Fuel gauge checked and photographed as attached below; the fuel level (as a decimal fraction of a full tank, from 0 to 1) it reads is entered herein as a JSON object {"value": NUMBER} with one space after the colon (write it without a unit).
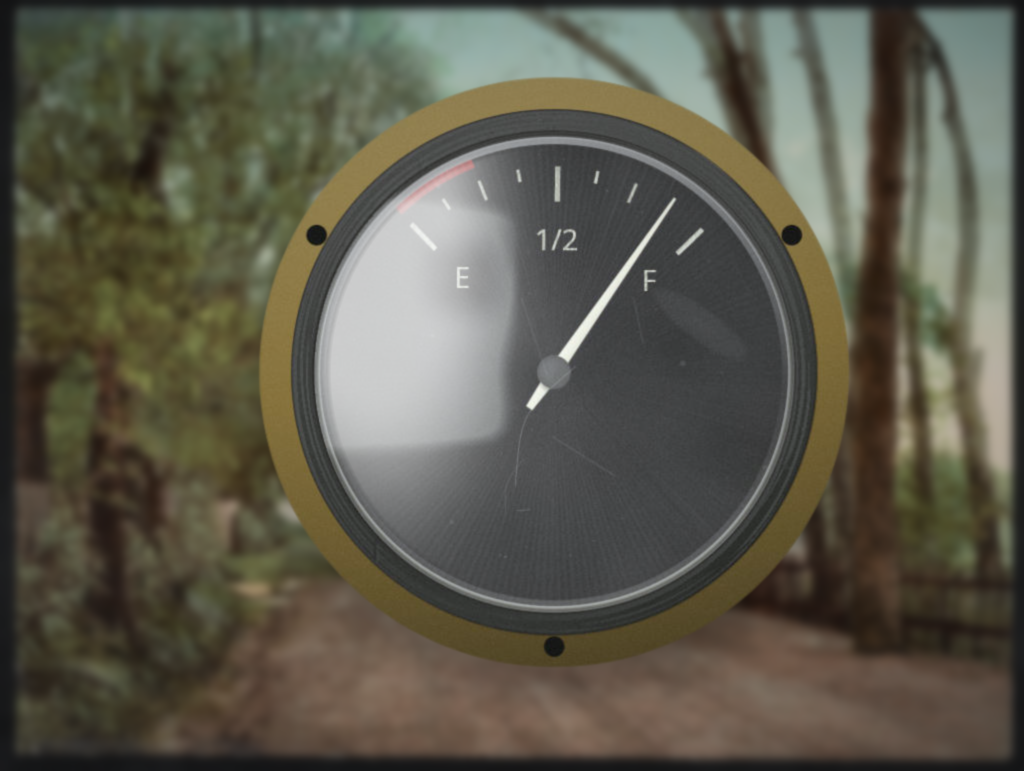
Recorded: {"value": 0.875}
